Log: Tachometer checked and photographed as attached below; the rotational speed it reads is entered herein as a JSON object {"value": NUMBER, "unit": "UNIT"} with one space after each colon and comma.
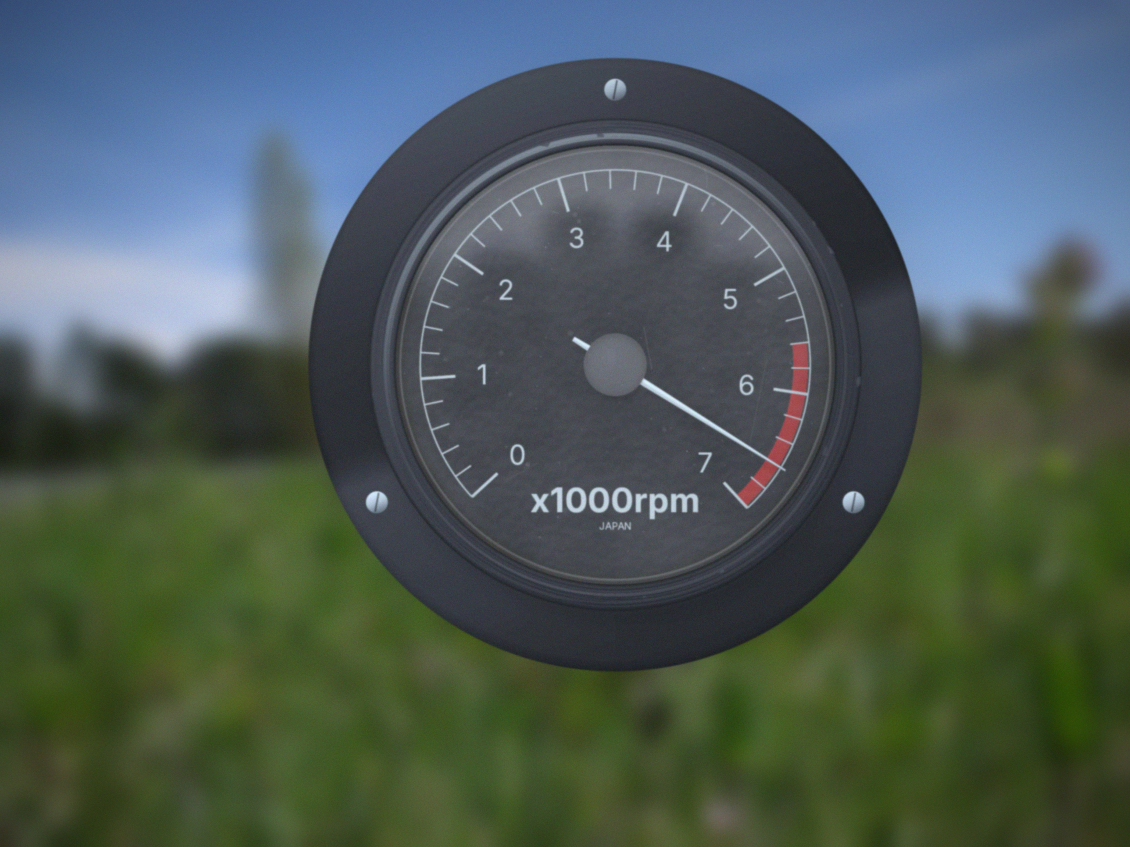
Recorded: {"value": 6600, "unit": "rpm"}
